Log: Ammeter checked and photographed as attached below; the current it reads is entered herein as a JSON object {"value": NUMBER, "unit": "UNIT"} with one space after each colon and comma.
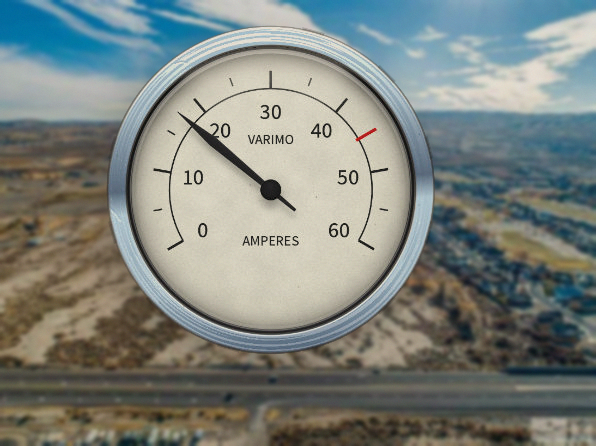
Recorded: {"value": 17.5, "unit": "A"}
